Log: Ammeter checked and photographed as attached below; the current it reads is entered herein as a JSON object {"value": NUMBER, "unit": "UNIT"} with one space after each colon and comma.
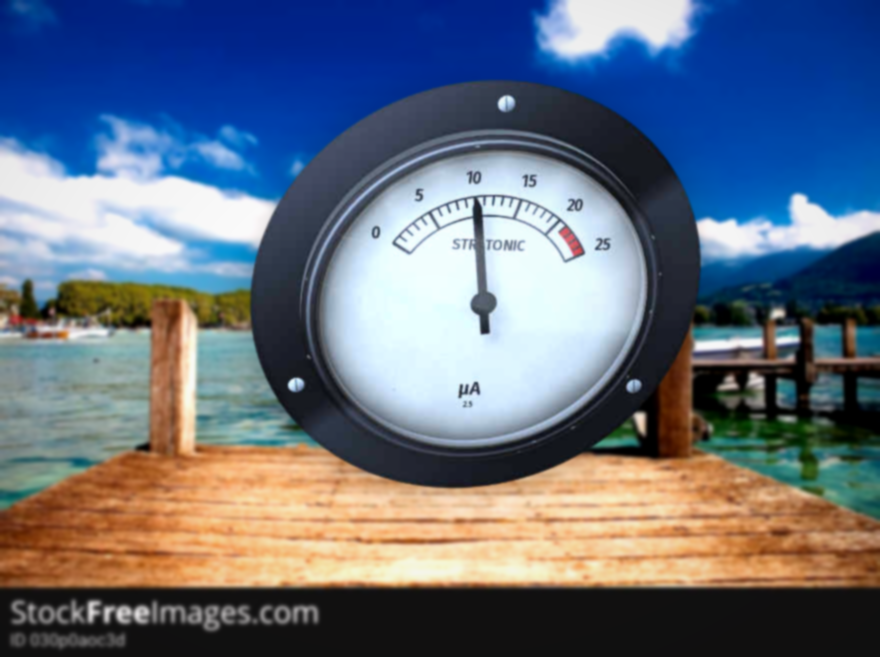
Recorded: {"value": 10, "unit": "µA"}
